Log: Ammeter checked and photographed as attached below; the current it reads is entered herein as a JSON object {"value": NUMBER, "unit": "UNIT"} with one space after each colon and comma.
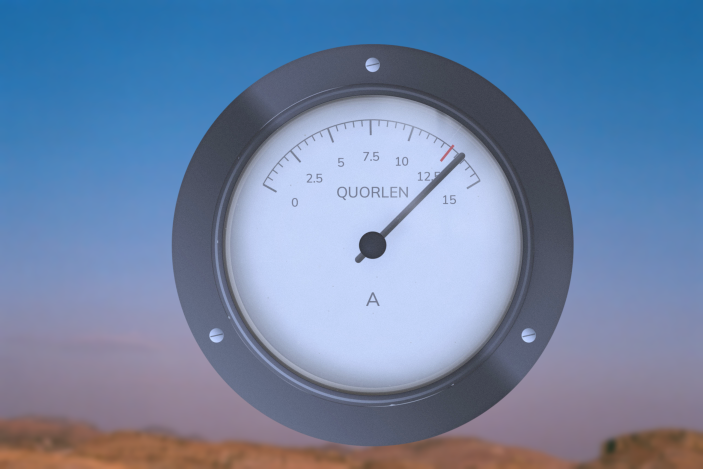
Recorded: {"value": 13.25, "unit": "A"}
